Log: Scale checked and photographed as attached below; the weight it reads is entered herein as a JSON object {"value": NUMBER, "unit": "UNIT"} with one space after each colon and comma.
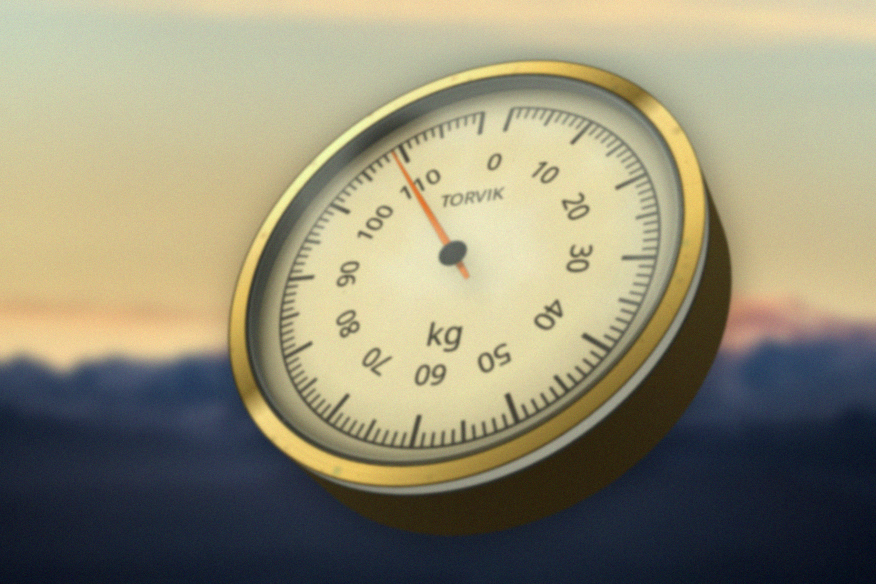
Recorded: {"value": 109, "unit": "kg"}
